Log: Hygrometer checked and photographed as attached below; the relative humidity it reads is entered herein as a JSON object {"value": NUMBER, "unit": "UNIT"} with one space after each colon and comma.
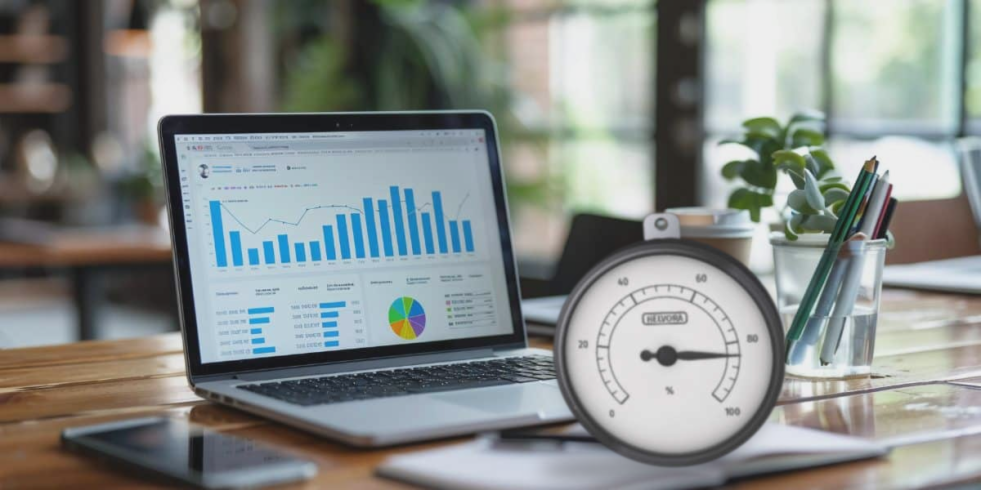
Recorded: {"value": 84, "unit": "%"}
